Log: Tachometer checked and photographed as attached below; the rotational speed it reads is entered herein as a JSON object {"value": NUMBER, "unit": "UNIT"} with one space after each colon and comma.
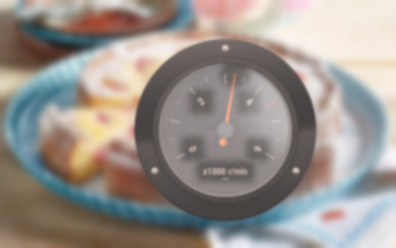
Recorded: {"value": 3250, "unit": "rpm"}
